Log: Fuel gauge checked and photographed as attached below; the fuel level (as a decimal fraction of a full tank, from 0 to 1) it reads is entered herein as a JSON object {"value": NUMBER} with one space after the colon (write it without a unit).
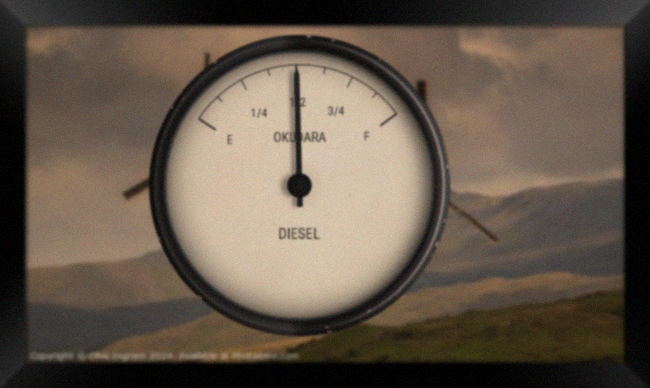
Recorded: {"value": 0.5}
